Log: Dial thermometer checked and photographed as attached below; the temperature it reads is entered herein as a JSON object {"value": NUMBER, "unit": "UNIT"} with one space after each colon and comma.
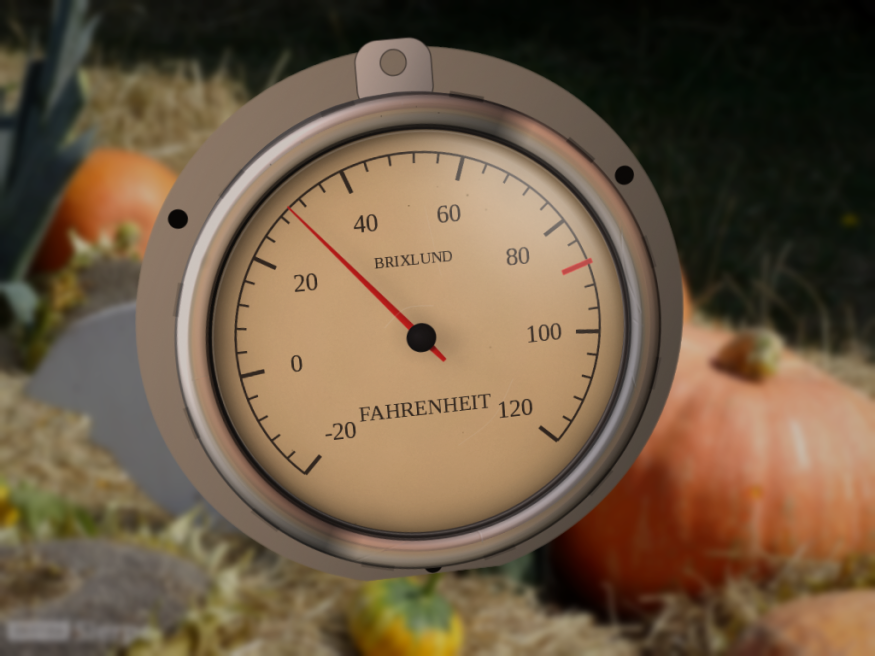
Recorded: {"value": 30, "unit": "°F"}
